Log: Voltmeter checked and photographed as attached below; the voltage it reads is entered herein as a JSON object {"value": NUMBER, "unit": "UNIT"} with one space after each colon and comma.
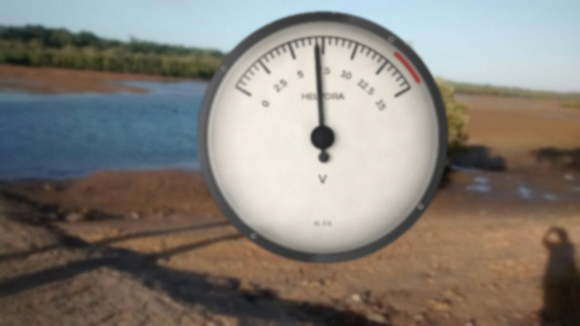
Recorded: {"value": 7, "unit": "V"}
